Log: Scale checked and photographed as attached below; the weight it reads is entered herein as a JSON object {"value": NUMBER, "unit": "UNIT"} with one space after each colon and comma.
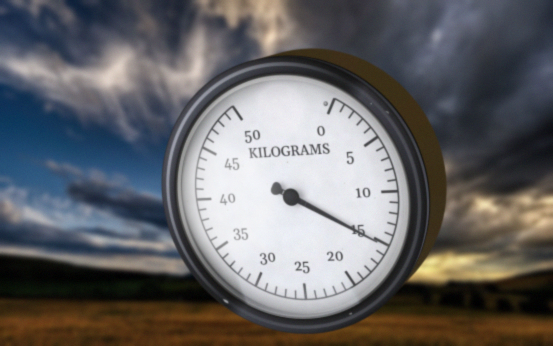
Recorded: {"value": 15, "unit": "kg"}
